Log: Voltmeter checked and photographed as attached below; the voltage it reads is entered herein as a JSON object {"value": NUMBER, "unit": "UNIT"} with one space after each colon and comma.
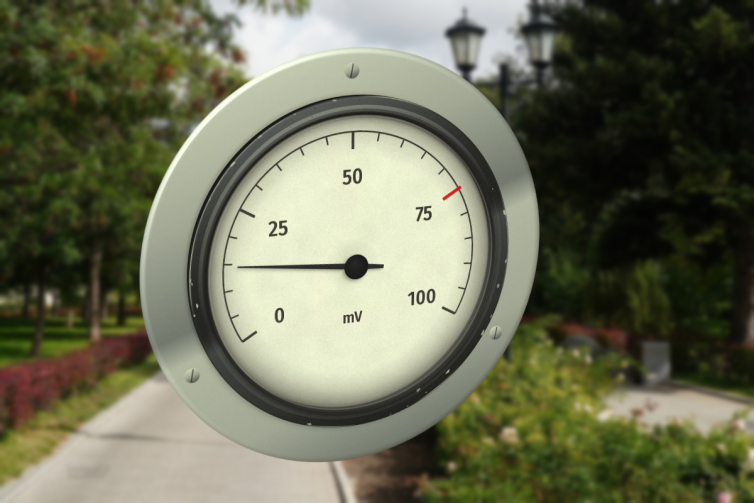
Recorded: {"value": 15, "unit": "mV"}
